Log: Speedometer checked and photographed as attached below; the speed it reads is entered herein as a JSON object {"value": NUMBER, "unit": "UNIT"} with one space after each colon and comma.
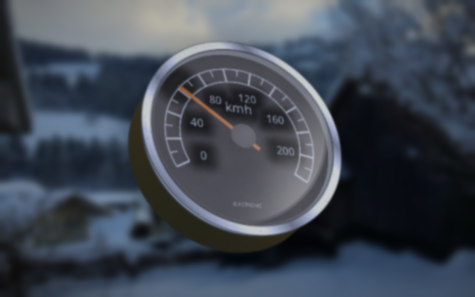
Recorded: {"value": 60, "unit": "km/h"}
